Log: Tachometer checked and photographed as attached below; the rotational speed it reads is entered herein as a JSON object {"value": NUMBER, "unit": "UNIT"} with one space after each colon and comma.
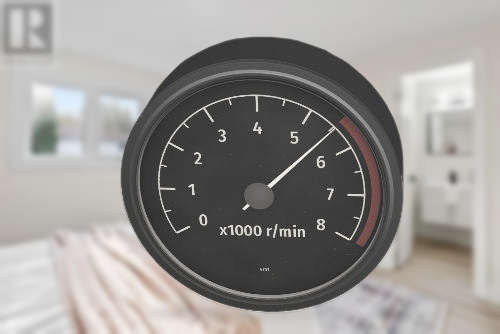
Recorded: {"value": 5500, "unit": "rpm"}
